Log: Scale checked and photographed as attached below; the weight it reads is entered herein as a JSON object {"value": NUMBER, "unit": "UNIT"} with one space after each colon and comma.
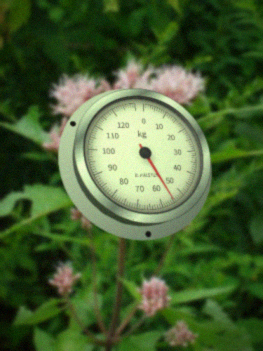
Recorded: {"value": 55, "unit": "kg"}
